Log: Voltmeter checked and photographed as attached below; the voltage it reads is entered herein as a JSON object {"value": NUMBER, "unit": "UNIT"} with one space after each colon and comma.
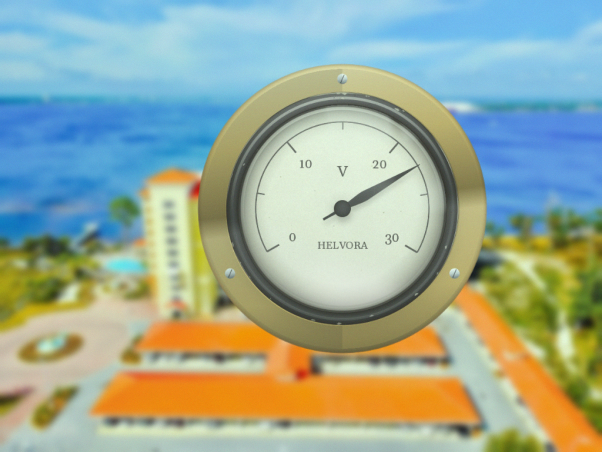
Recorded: {"value": 22.5, "unit": "V"}
